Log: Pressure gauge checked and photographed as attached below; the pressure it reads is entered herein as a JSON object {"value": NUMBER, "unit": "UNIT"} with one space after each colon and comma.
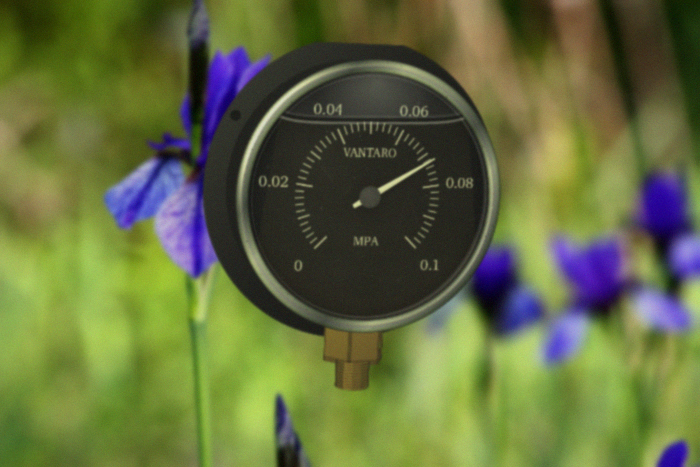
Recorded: {"value": 0.072, "unit": "MPa"}
